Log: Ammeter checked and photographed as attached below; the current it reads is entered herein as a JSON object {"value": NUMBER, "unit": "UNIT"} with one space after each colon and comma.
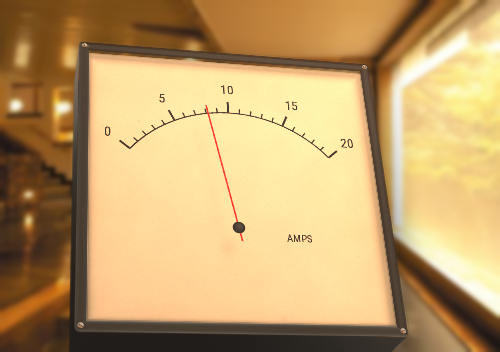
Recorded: {"value": 8, "unit": "A"}
